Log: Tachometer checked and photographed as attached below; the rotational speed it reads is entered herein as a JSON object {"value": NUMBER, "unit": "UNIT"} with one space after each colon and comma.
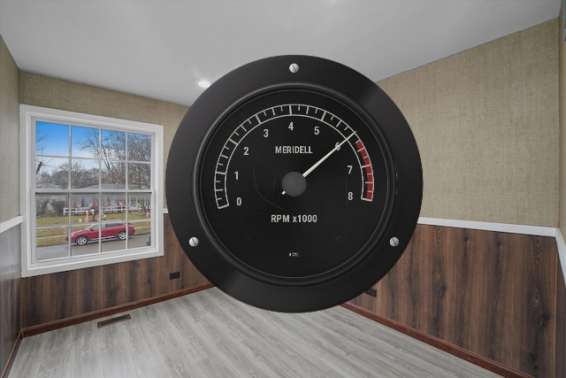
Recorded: {"value": 6000, "unit": "rpm"}
